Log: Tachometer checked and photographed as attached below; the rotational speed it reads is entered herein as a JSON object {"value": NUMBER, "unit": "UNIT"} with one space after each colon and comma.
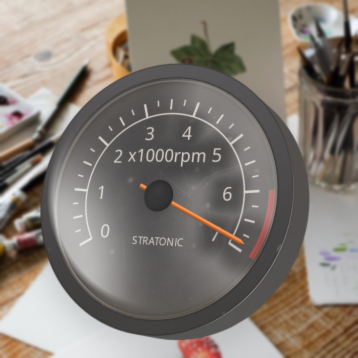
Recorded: {"value": 6875, "unit": "rpm"}
